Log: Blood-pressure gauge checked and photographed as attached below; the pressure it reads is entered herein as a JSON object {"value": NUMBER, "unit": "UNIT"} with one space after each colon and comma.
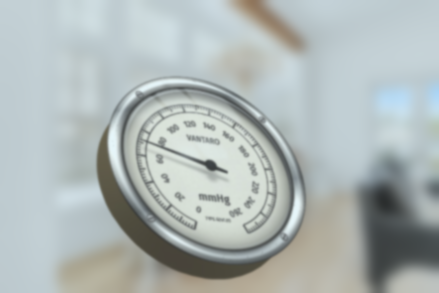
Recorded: {"value": 70, "unit": "mmHg"}
